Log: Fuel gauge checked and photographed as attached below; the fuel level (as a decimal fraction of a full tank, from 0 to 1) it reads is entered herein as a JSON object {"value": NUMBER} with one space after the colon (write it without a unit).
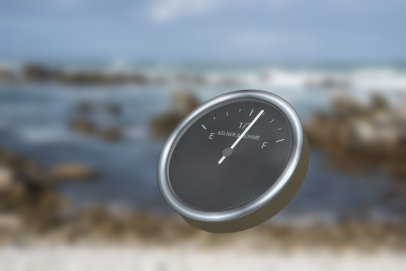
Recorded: {"value": 0.625}
